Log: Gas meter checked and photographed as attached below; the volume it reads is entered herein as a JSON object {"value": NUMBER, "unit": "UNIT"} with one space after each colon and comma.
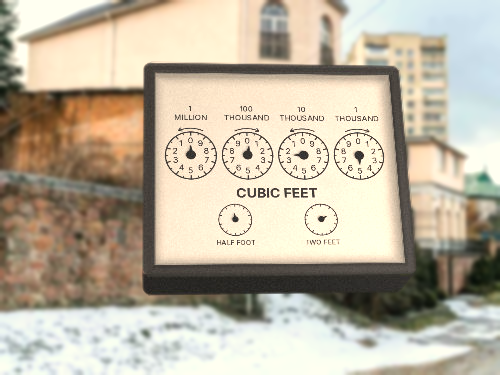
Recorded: {"value": 2500, "unit": "ft³"}
